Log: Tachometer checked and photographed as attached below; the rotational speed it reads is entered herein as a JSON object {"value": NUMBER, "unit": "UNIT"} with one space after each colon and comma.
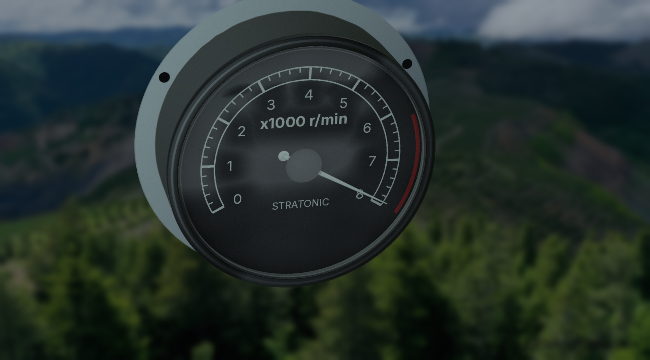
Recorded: {"value": 7900, "unit": "rpm"}
